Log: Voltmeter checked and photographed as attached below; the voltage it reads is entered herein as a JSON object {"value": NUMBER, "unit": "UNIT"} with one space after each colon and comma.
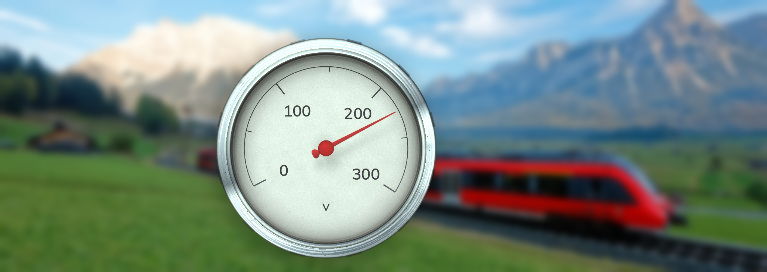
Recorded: {"value": 225, "unit": "V"}
